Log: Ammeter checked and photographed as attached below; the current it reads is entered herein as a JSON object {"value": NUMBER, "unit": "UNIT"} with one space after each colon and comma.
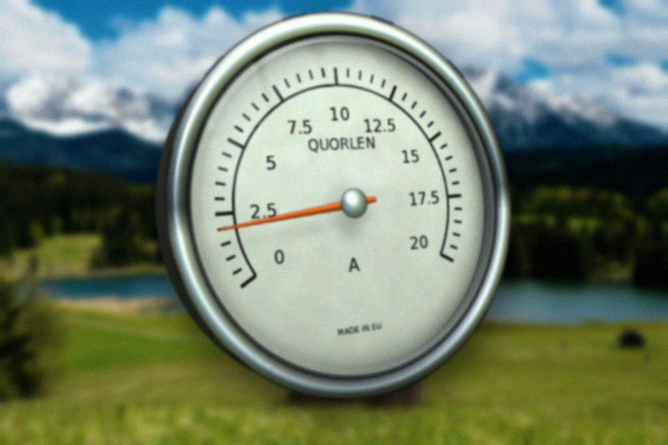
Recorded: {"value": 2, "unit": "A"}
